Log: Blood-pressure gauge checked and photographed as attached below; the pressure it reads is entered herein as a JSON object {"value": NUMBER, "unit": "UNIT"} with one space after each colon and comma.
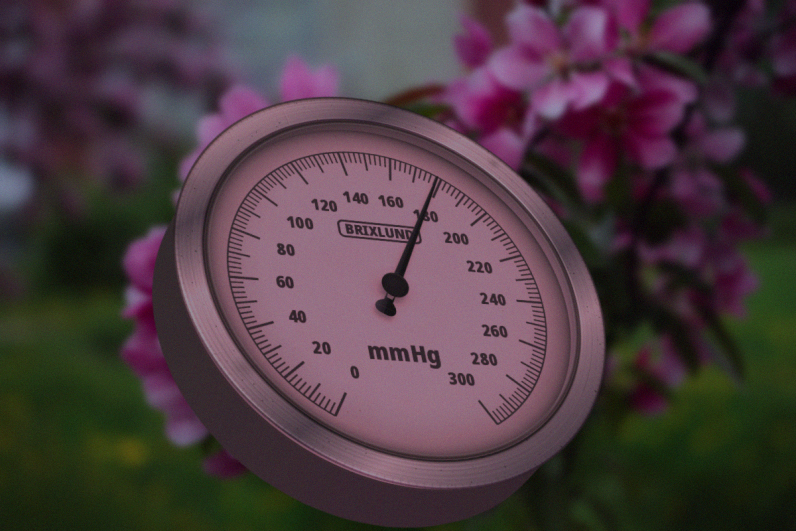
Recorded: {"value": 178, "unit": "mmHg"}
